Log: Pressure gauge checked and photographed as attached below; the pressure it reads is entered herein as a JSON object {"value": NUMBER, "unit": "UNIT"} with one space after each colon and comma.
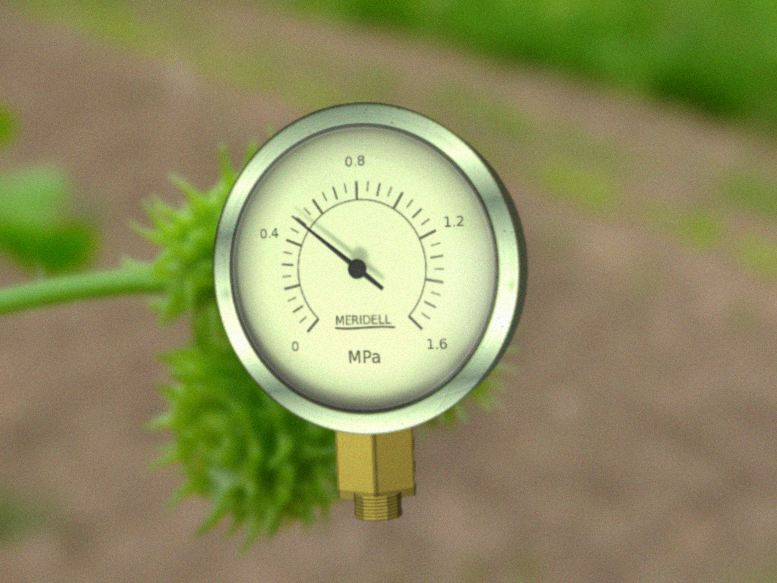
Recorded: {"value": 0.5, "unit": "MPa"}
